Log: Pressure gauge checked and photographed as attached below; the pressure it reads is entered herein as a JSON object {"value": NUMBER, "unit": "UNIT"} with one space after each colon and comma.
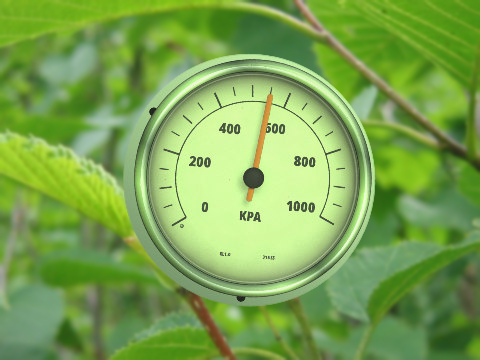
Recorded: {"value": 550, "unit": "kPa"}
